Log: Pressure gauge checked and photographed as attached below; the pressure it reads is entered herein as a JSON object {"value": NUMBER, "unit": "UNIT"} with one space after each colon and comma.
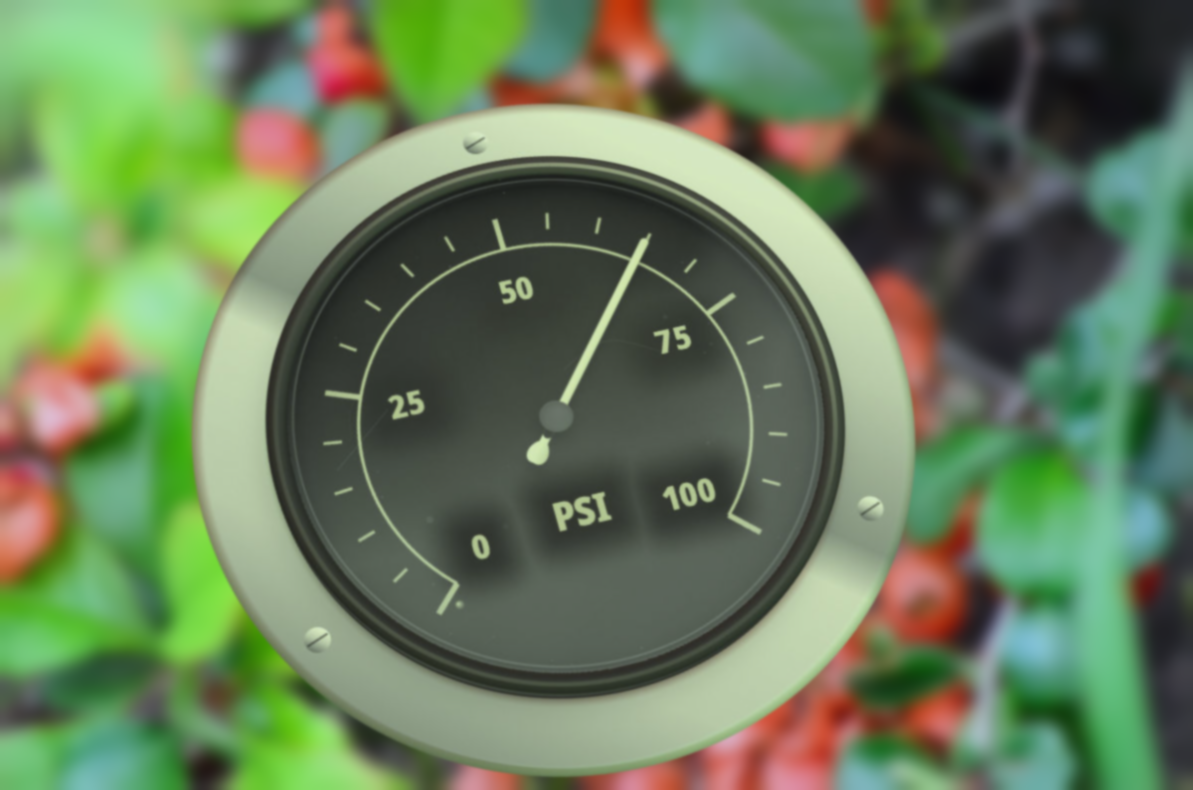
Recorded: {"value": 65, "unit": "psi"}
